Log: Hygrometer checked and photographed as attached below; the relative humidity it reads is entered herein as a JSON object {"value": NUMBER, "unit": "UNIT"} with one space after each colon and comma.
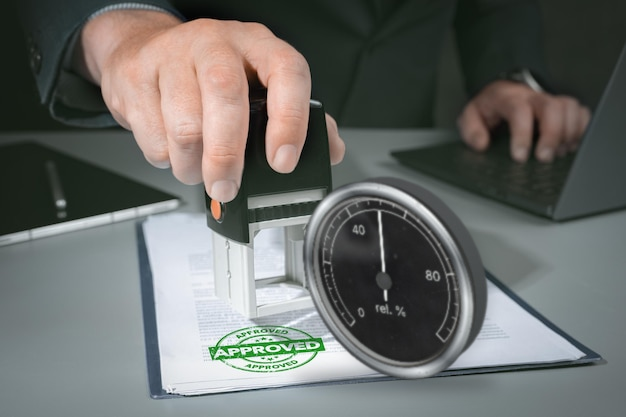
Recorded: {"value": 52, "unit": "%"}
